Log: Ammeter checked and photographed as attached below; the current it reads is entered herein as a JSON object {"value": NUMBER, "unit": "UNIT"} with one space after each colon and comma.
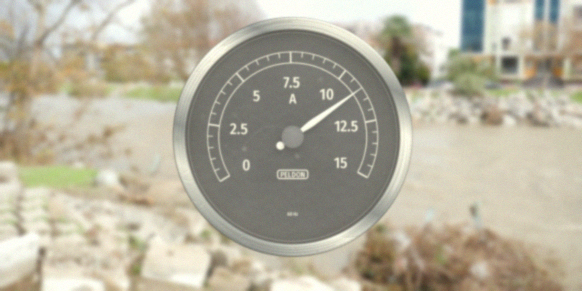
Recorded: {"value": 11, "unit": "A"}
